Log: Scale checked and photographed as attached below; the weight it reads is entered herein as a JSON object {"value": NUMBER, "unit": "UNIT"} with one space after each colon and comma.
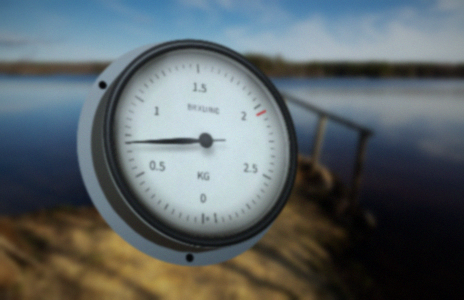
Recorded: {"value": 0.7, "unit": "kg"}
